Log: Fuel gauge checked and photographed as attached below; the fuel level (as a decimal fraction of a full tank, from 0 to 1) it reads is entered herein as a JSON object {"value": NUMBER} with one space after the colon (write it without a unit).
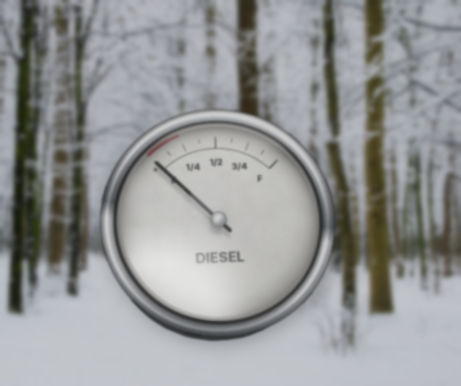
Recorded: {"value": 0}
